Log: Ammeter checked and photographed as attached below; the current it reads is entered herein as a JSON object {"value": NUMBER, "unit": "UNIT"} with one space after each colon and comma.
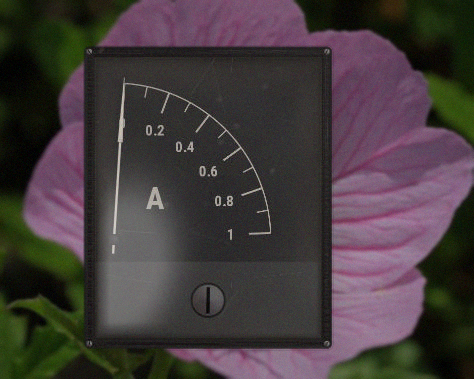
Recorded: {"value": 0, "unit": "A"}
